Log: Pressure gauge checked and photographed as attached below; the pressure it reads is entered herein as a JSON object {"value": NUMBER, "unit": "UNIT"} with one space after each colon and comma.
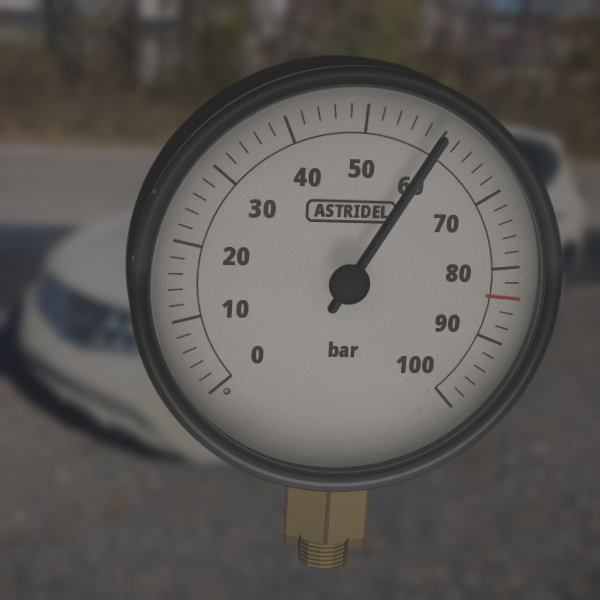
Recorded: {"value": 60, "unit": "bar"}
